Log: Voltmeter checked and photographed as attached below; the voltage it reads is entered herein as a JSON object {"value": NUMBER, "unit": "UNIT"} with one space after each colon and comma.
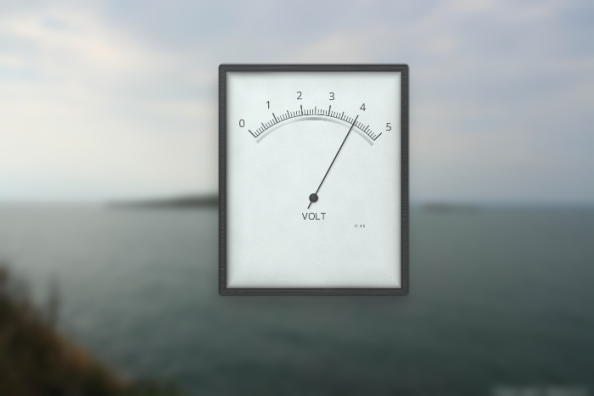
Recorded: {"value": 4, "unit": "V"}
